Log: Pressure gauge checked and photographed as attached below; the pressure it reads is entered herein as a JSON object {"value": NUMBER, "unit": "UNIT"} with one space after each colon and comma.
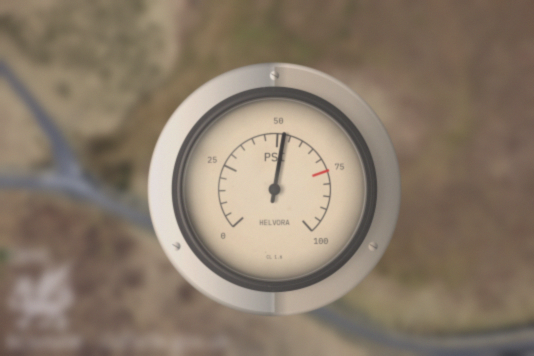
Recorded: {"value": 52.5, "unit": "psi"}
